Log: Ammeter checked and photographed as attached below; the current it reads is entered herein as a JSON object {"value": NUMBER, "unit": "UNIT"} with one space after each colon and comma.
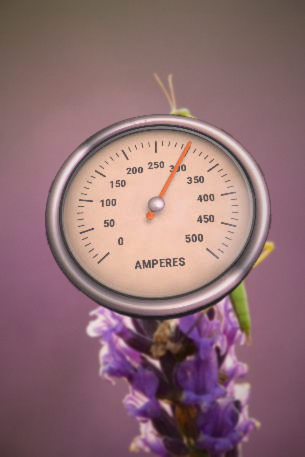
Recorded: {"value": 300, "unit": "A"}
